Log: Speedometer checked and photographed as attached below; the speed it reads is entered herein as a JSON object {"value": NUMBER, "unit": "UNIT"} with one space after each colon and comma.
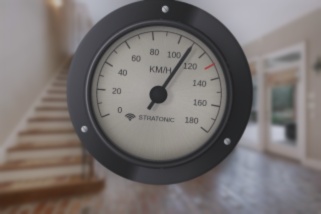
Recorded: {"value": 110, "unit": "km/h"}
